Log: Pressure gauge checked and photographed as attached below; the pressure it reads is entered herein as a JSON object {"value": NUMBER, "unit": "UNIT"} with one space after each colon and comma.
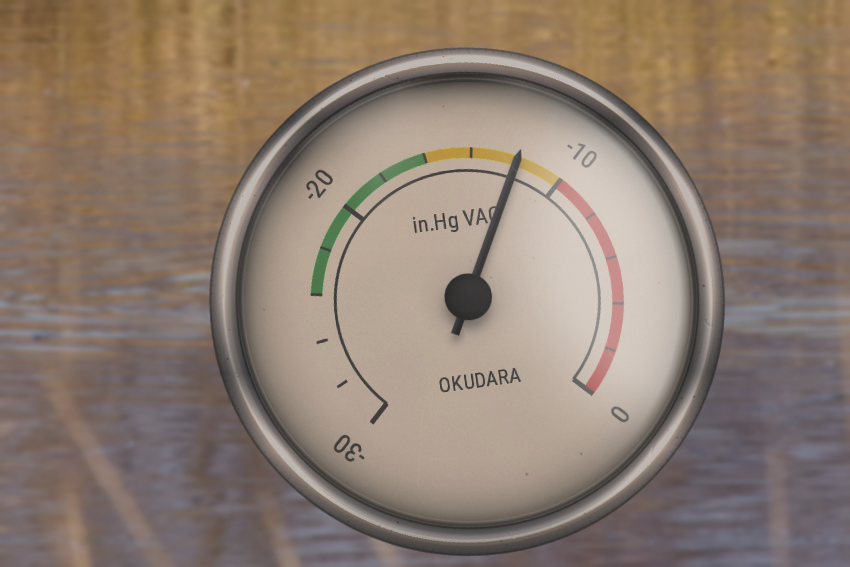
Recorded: {"value": -12, "unit": "inHg"}
